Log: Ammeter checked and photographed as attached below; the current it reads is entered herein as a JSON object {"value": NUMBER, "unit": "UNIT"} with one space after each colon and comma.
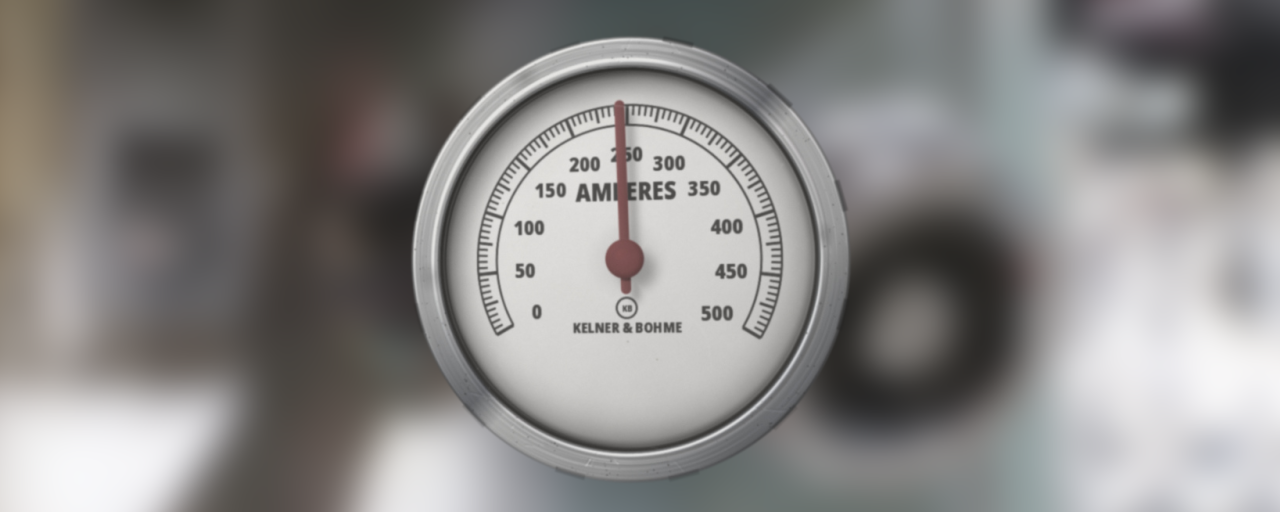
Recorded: {"value": 245, "unit": "A"}
